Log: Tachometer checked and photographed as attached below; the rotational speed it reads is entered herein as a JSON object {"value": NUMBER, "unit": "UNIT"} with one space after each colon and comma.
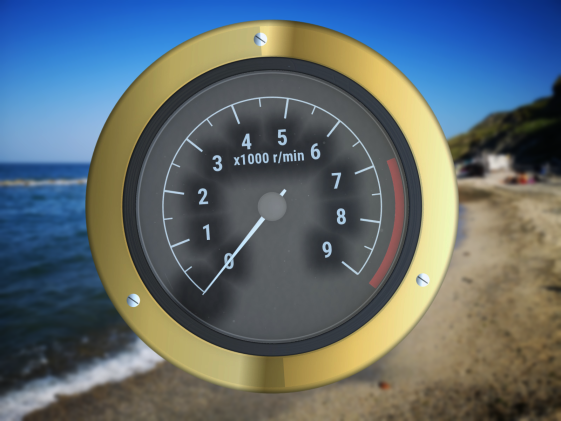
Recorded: {"value": 0, "unit": "rpm"}
